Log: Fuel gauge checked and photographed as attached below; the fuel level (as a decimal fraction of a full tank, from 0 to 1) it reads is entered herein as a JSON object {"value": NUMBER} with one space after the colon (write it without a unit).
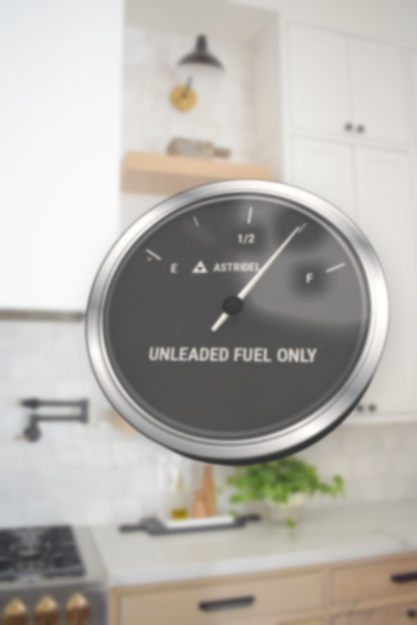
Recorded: {"value": 0.75}
